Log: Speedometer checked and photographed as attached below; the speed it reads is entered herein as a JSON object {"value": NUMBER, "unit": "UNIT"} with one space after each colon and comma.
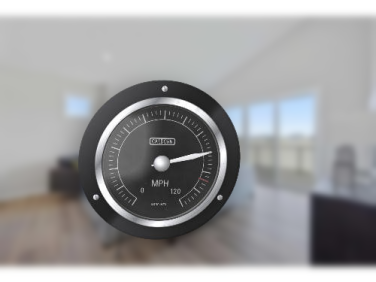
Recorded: {"value": 90, "unit": "mph"}
